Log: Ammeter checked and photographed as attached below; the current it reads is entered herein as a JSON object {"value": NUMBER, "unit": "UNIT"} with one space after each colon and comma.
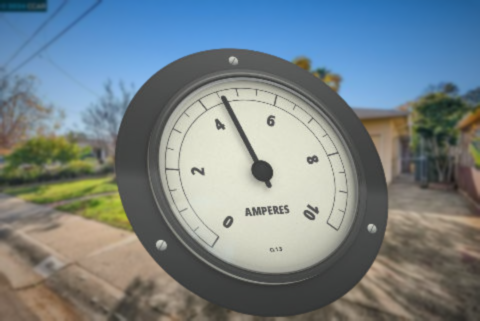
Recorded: {"value": 4.5, "unit": "A"}
